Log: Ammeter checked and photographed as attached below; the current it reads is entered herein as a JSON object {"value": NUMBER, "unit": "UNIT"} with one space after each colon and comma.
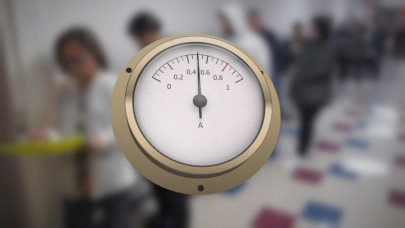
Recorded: {"value": 0.5, "unit": "A"}
